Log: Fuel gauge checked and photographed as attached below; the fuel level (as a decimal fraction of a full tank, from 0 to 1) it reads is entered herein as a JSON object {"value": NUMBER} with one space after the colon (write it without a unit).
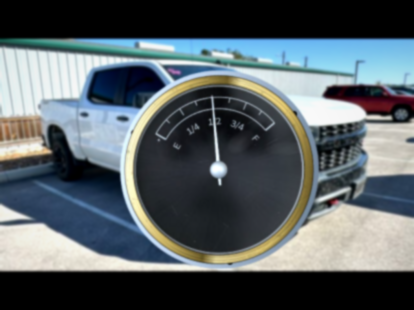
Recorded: {"value": 0.5}
